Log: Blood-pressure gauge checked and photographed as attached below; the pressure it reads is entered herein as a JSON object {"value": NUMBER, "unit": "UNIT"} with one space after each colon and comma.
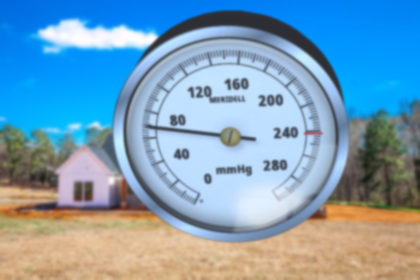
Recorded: {"value": 70, "unit": "mmHg"}
